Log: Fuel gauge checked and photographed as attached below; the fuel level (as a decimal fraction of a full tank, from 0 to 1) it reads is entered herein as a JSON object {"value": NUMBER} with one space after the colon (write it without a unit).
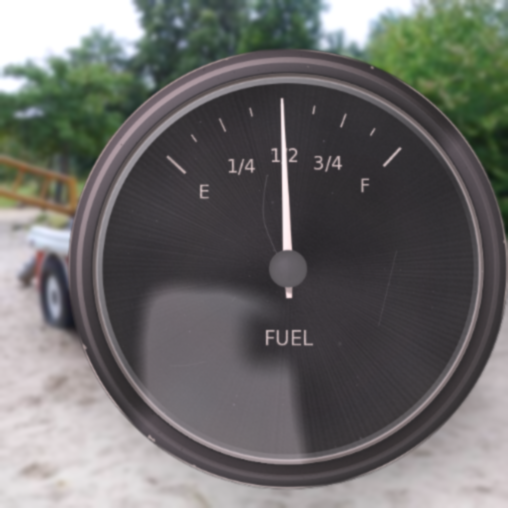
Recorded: {"value": 0.5}
